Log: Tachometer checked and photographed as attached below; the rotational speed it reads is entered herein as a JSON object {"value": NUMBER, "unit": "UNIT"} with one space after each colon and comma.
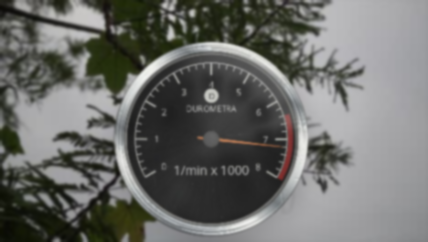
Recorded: {"value": 7200, "unit": "rpm"}
